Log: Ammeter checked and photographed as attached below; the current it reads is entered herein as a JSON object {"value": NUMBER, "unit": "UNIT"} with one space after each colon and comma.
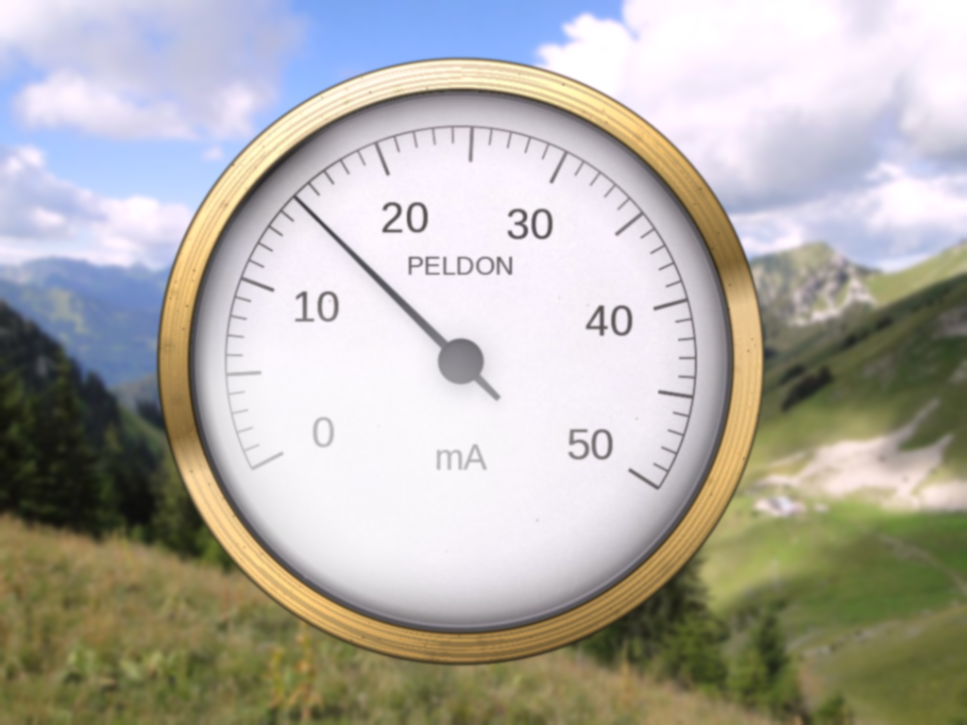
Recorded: {"value": 15, "unit": "mA"}
